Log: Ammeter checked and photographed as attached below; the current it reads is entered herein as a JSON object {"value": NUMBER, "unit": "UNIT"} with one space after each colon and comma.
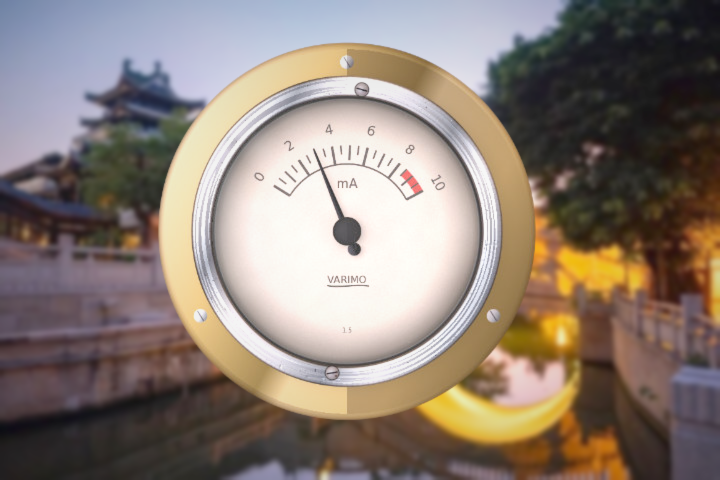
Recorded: {"value": 3, "unit": "mA"}
